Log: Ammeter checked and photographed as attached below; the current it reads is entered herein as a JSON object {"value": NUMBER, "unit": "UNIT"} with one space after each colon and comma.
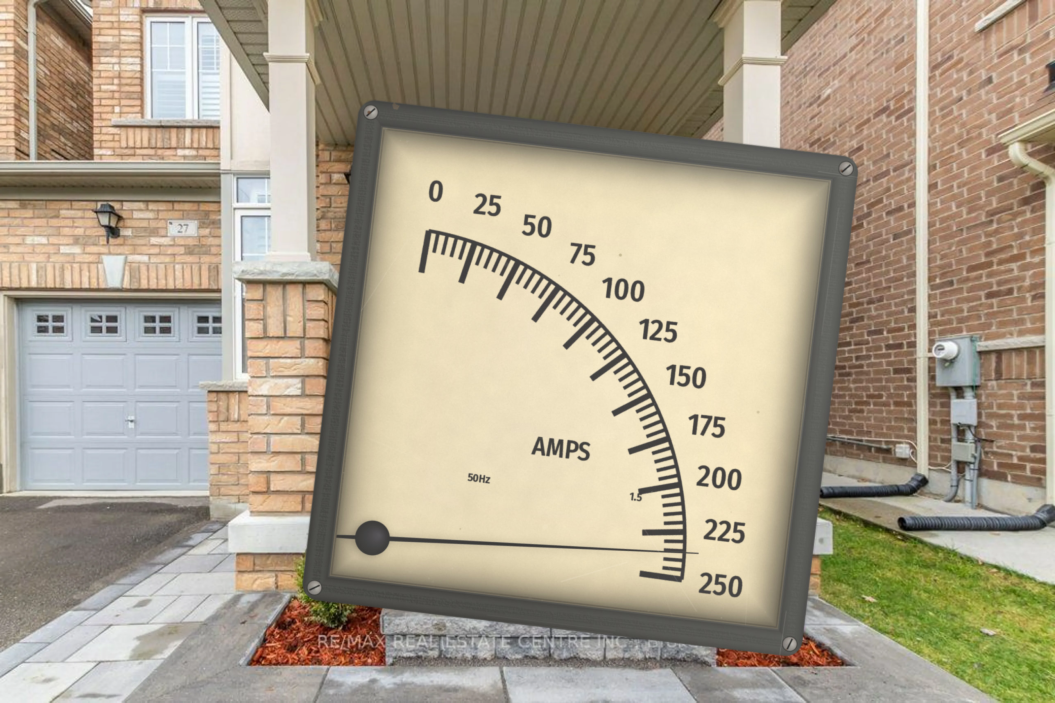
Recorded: {"value": 235, "unit": "A"}
